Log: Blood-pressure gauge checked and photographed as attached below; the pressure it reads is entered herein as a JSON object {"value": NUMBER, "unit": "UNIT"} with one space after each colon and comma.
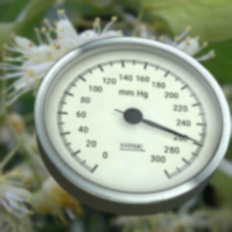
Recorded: {"value": 260, "unit": "mmHg"}
